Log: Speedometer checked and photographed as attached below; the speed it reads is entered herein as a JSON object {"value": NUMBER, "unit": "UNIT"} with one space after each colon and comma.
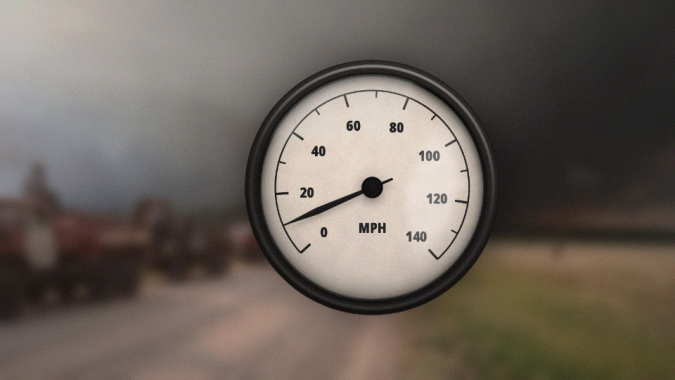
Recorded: {"value": 10, "unit": "mph"}
